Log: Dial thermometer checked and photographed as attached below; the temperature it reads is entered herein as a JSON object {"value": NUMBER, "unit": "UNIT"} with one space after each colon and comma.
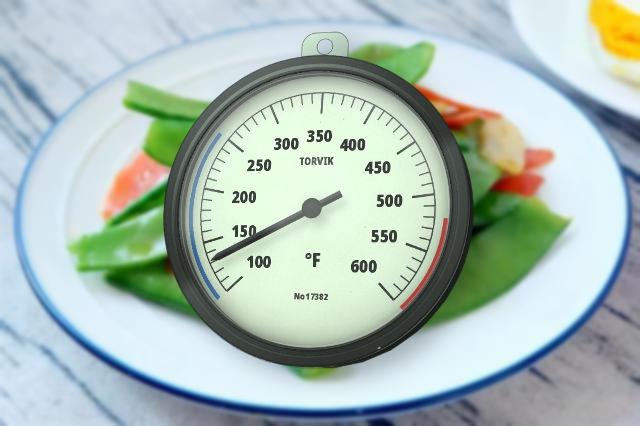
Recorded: {"value": 130, "unit": "°F"}
